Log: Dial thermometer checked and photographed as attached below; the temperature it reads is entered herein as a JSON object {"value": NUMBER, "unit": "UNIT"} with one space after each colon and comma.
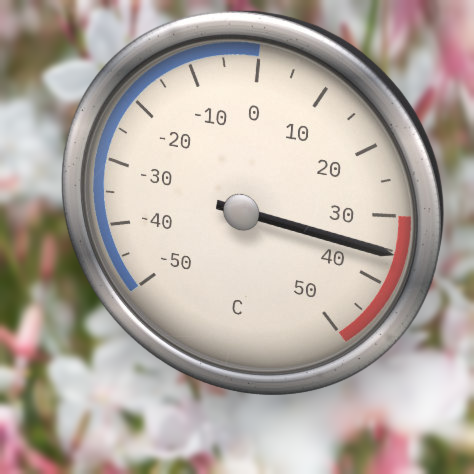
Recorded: {"value": 35, "unit": "°C"}
